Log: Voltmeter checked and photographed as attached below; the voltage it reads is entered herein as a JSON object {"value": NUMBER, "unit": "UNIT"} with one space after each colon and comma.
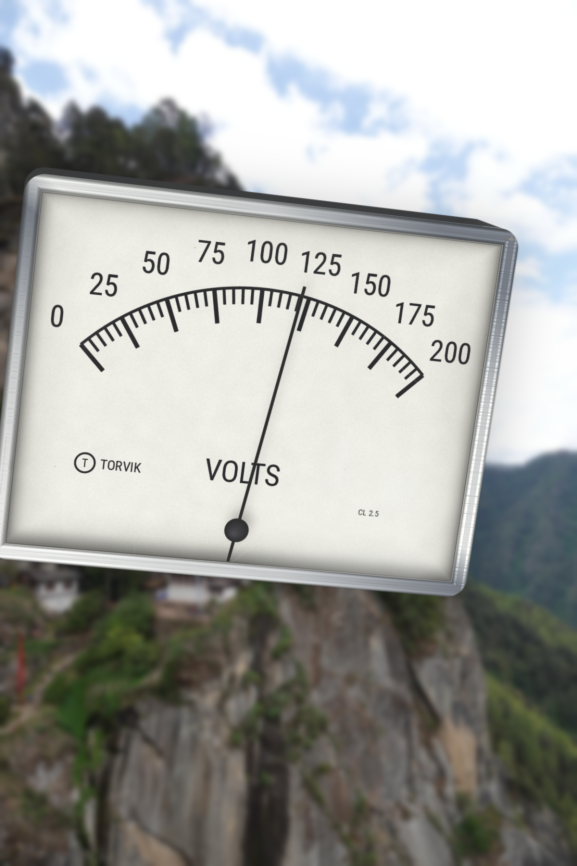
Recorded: {"value": 120, "unit": "V"}
